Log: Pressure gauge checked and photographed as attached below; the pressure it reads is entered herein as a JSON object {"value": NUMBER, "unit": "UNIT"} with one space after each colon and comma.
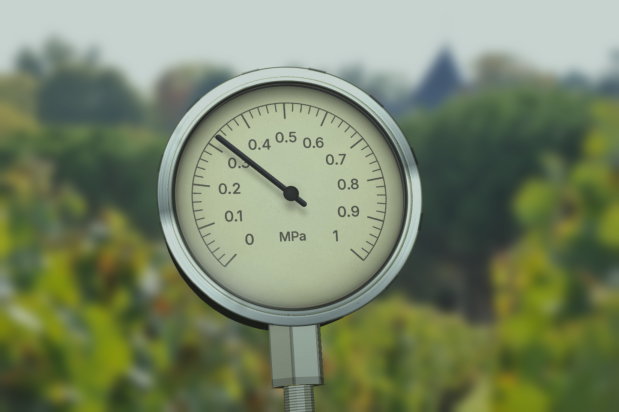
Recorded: {"value": 0.32, "unit": "MPa"}
